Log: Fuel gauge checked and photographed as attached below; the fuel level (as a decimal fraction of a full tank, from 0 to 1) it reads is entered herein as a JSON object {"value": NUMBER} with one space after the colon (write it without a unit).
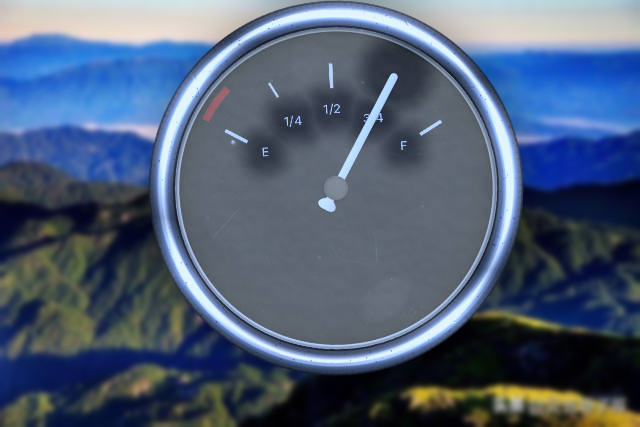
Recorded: {"value": 0.75}
